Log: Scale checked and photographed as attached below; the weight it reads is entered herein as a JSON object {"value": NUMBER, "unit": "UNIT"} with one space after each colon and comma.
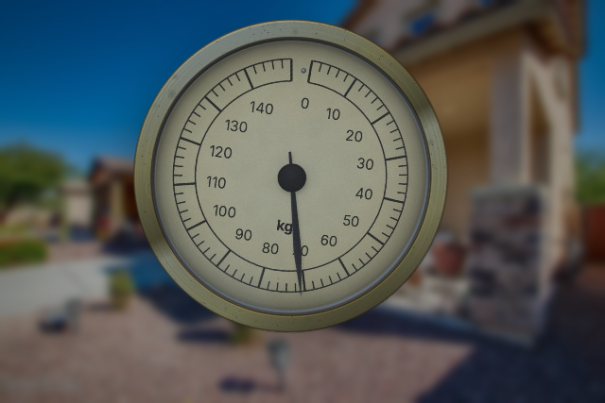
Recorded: {"value": 71, "unit": "kg"}
